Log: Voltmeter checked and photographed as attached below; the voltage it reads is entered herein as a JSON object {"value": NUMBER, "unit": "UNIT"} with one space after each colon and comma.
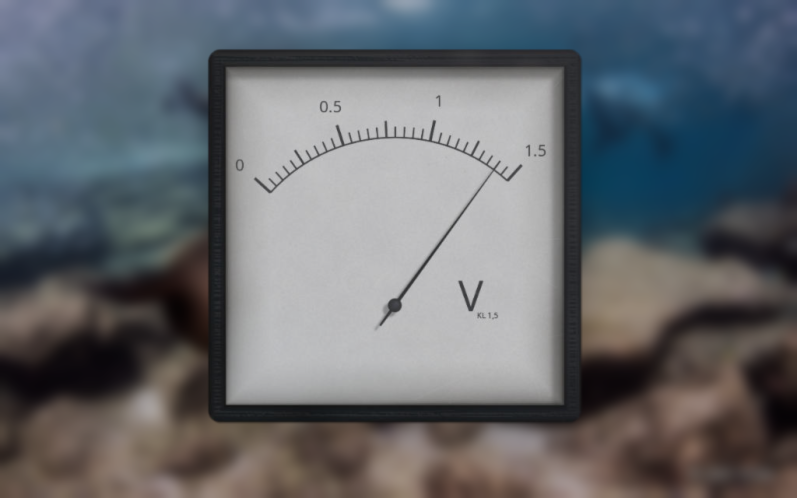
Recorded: {"value": 1.4, "unit": "V"}
